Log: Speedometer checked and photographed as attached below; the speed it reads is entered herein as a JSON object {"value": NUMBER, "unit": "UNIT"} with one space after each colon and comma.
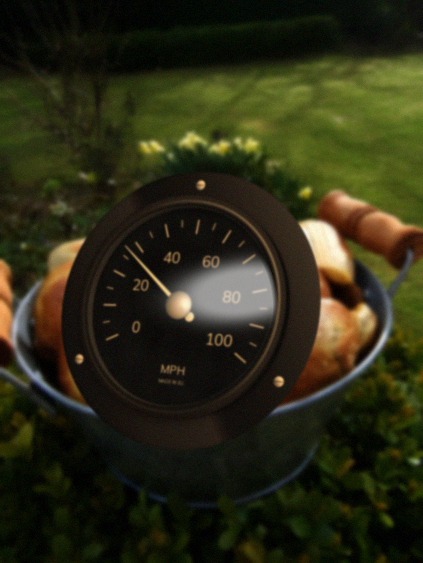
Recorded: {"value": 27.5, "unit": "mph"}
